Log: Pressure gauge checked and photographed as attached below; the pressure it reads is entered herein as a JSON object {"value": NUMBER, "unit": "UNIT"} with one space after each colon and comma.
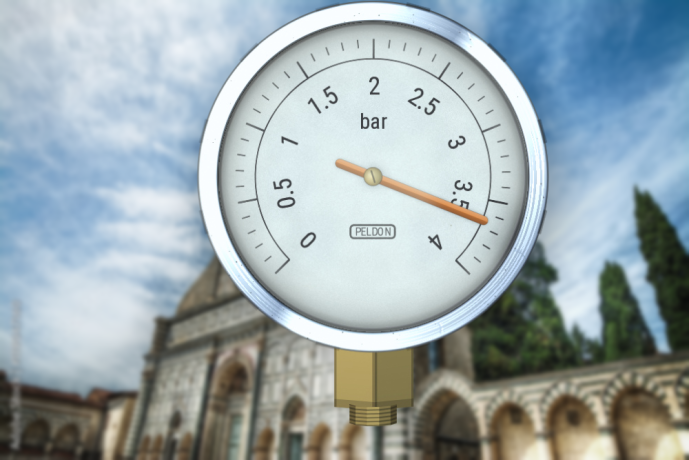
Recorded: {"value": 3.65, "unit": "bar"}
